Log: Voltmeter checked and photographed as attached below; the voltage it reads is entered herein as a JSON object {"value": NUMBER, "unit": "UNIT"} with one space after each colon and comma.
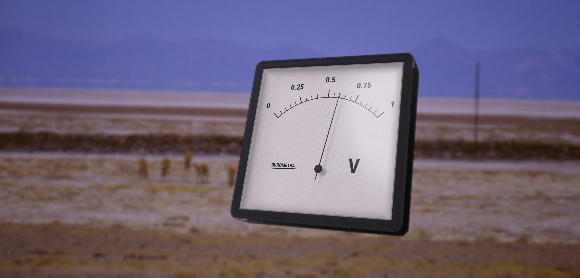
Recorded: {"value": 0.6, "unit": "V"}
